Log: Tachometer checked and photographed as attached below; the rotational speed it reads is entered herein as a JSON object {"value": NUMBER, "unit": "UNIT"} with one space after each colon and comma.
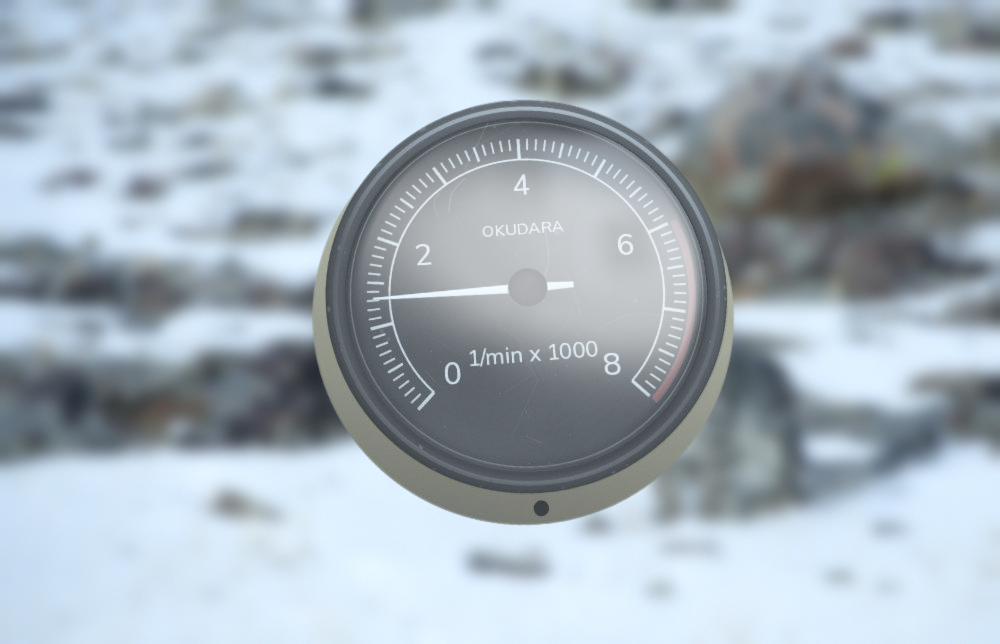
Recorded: {"value": 1300, "unit": "rpm"}
